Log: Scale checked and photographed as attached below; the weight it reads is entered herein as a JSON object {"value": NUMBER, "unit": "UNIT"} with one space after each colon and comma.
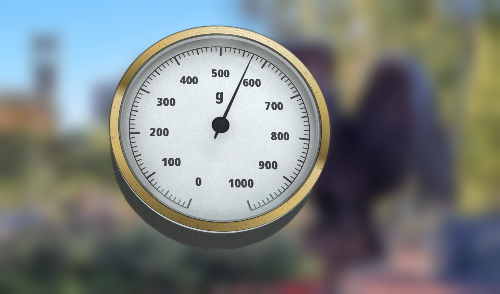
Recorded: {"value": 570, "unit": "g"}
